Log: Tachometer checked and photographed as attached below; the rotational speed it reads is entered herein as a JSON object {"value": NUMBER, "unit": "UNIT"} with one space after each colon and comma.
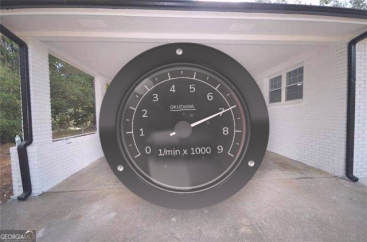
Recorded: {"value": 7000, "unit": "rpm"}
